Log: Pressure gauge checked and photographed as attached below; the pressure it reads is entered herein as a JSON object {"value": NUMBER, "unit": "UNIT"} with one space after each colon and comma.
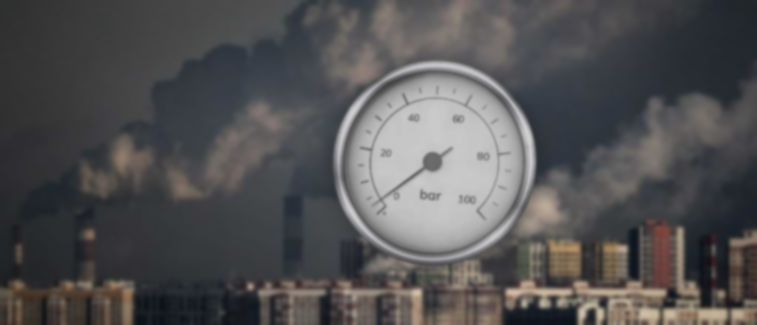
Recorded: {"value": 2.5, "unit": "bar"}
